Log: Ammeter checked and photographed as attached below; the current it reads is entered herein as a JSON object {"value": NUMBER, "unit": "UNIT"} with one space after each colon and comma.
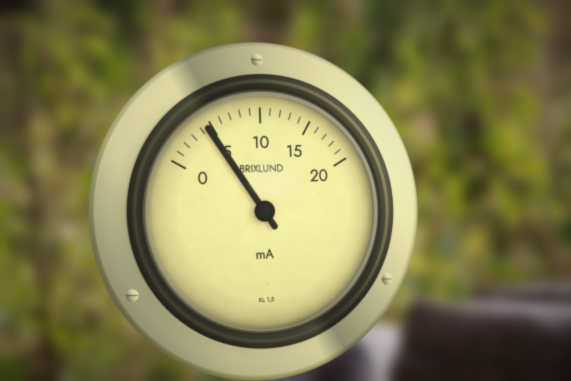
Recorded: {"value": 4.5, "unit": "mA"}
